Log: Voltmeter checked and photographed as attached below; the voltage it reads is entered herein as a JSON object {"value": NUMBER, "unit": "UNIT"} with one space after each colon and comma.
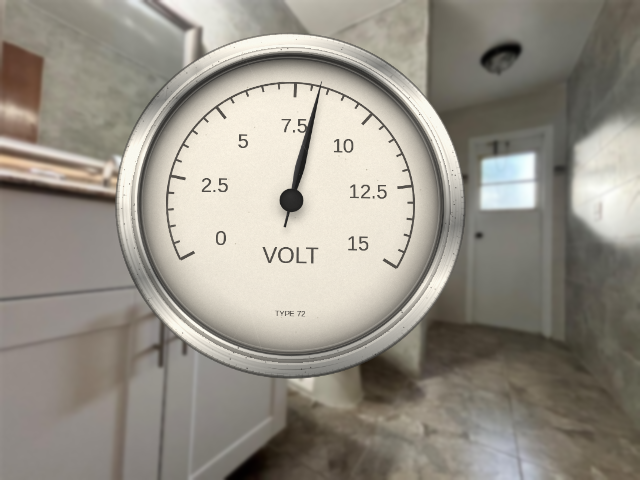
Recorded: {"value": 8.25, "unit": "V"}
